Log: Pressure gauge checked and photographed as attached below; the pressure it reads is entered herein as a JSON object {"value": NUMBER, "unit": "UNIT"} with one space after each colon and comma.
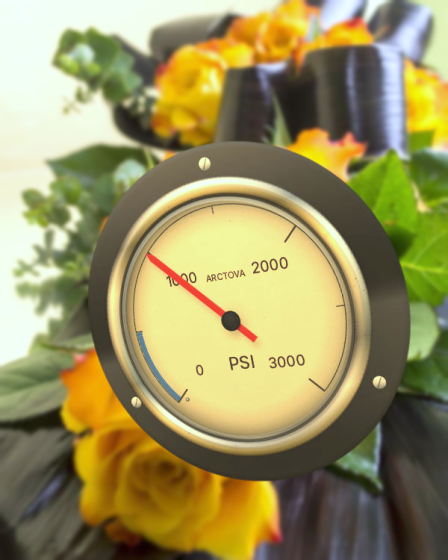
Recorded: {"value": 1000, "unit": "psi"}
